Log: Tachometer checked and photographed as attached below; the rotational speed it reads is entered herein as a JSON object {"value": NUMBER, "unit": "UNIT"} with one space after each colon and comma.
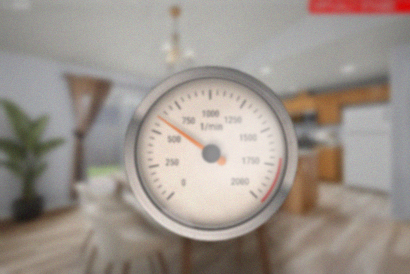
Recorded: {"value": 600, "unit": "rpm"}
